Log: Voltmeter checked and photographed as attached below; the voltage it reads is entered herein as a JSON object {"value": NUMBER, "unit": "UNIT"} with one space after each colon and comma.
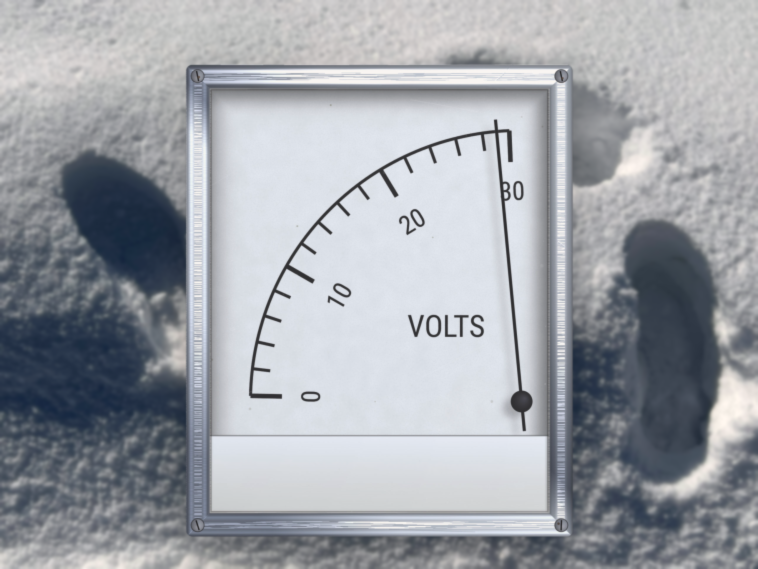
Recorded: {"value": 29, "unit": "V"}
